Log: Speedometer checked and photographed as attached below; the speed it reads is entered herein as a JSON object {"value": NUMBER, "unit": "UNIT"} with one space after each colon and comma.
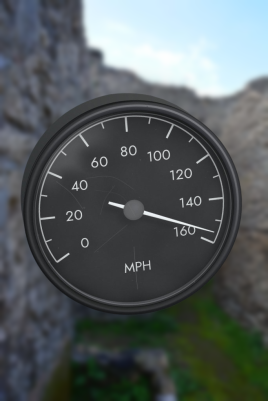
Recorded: {"value": 155, "unit": "mph"}
